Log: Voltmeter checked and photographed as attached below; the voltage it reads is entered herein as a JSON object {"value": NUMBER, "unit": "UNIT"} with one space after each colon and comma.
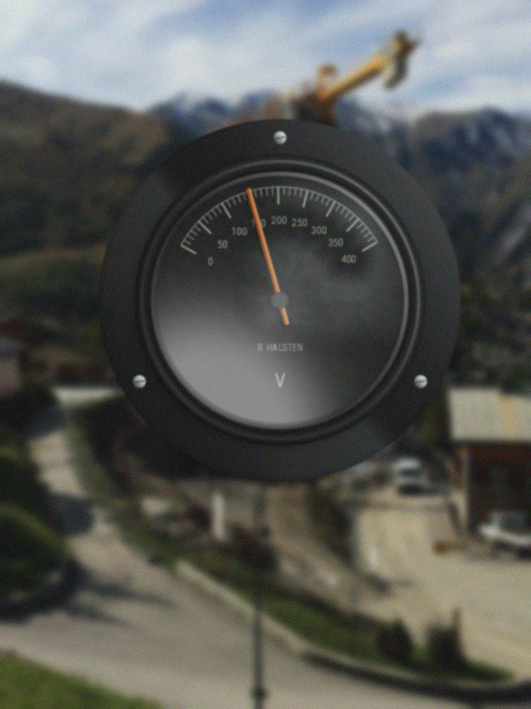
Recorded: {"value": 150, "unit": "V"}
